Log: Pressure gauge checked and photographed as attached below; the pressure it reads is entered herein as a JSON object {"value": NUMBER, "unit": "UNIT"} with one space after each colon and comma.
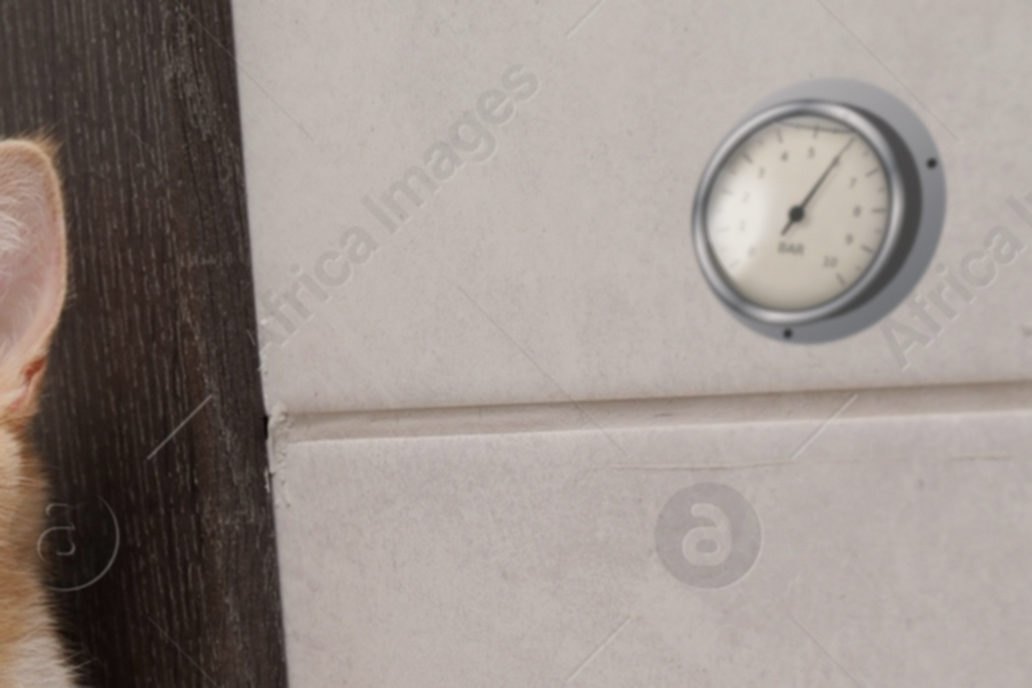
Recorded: {"value": 6, "unit": "bar"}
